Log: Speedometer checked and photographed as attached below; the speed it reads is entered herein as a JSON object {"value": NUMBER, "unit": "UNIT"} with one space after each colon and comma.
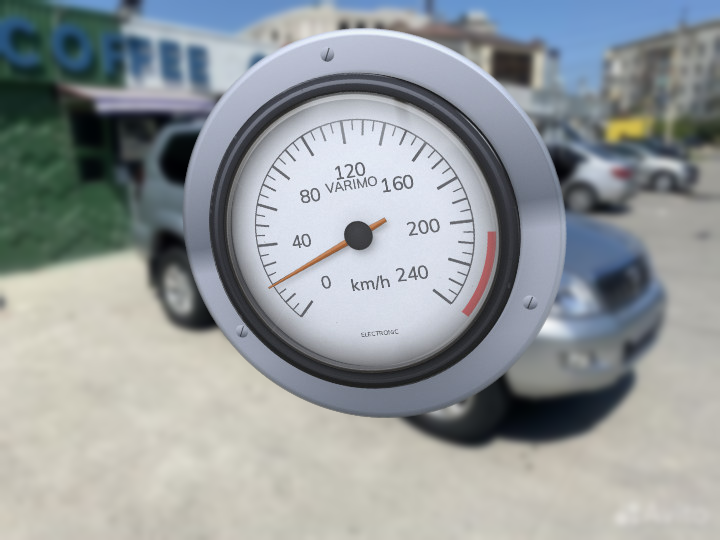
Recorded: {"value": 20, "unit": "km/h"}
